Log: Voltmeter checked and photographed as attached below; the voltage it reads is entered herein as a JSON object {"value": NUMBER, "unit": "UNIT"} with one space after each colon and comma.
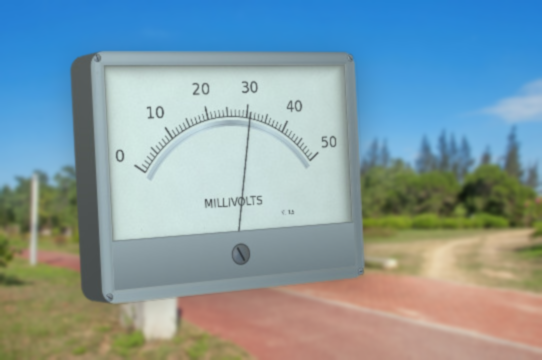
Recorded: {"value": 30, "unit": "mV"}
